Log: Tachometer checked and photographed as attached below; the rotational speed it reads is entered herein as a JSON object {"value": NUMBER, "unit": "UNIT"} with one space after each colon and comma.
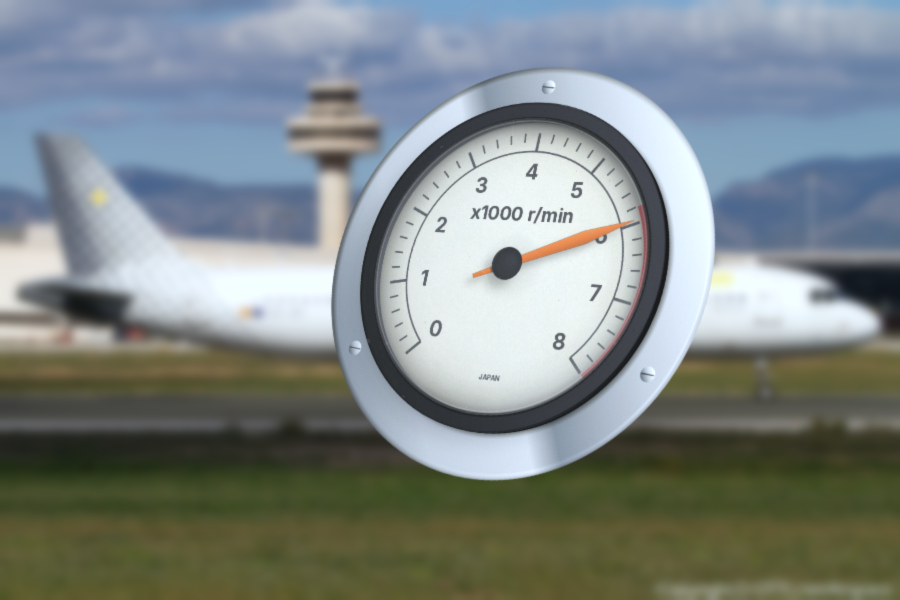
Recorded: {"value": 6000, "unit": "rpm"}
